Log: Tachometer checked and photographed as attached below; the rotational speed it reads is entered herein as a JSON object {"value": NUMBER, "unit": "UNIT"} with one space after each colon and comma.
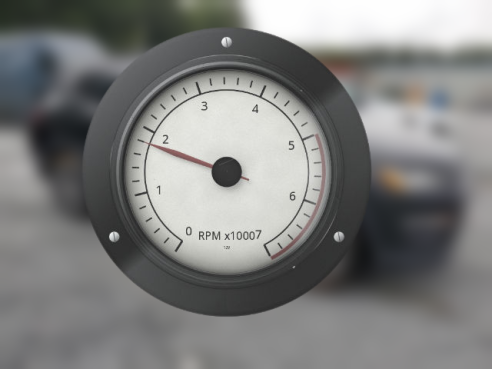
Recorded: {"value": 1800, "unit": "rpm"}
